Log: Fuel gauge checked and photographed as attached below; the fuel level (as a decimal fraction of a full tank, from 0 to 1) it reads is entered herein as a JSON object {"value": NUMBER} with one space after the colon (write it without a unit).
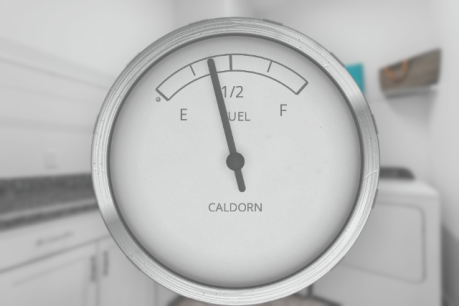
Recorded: {"value": 0.375}
